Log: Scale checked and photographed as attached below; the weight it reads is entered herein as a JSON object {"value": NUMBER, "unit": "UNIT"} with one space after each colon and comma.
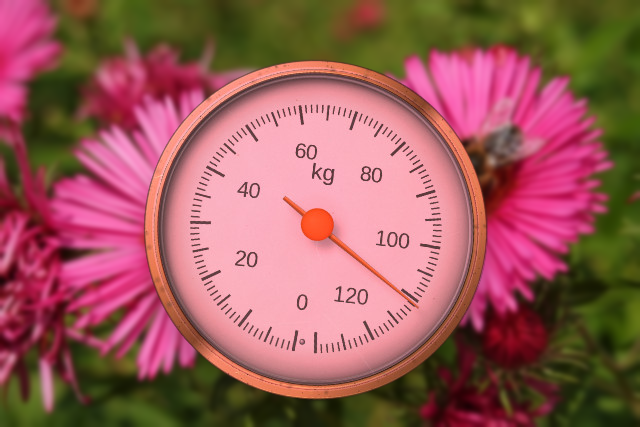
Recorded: {"value": 111, "unit": "kg"}
